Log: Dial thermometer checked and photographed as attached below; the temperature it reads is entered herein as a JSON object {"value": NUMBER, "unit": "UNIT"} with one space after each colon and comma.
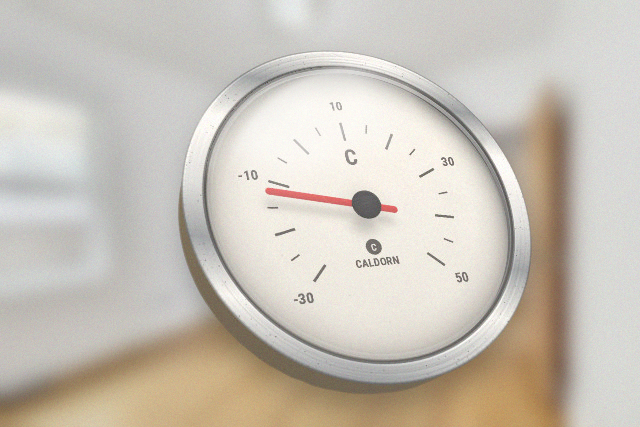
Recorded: {"value": -12.5, "unit": "°C"}
